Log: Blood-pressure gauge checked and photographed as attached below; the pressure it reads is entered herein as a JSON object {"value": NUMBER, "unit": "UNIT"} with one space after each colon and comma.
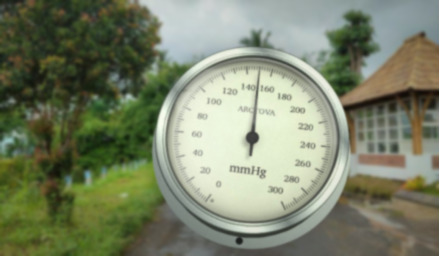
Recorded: {"value": 150, "unit": "mmHg"}
